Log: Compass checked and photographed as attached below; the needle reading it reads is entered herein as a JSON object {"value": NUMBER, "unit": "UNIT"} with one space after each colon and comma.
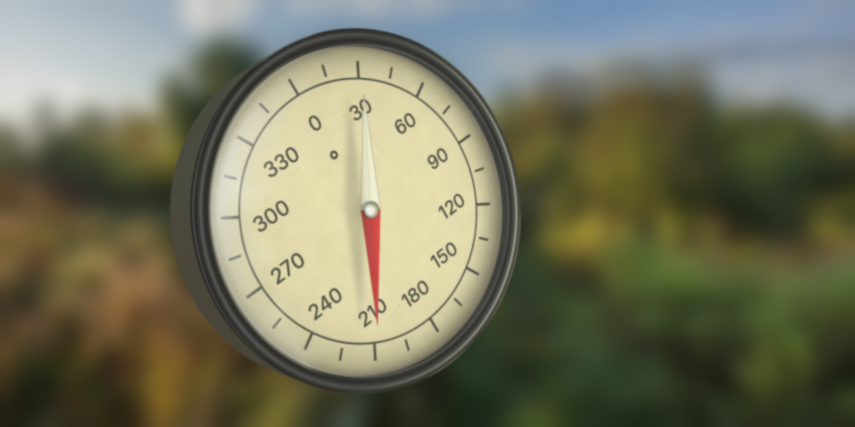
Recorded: {"value": 210, "unit": "°"}
